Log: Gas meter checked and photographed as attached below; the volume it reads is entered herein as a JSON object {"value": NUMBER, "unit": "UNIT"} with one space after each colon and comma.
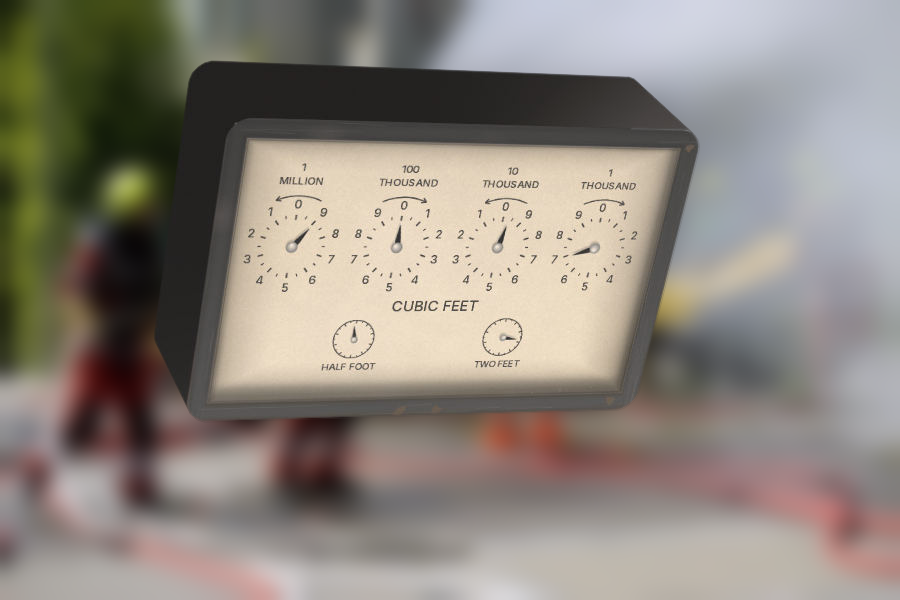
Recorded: {"value": 899700, "unit": "ft³"}
